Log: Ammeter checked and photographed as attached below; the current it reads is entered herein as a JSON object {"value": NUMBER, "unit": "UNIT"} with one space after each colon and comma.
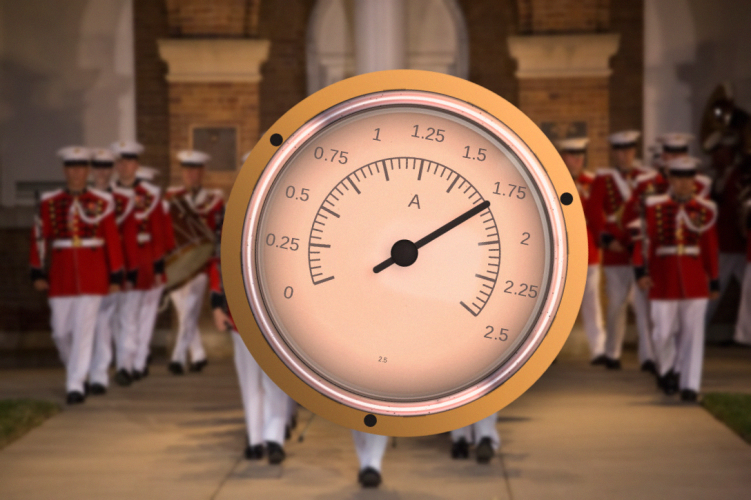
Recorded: {"value": 1.75, "unit": "A"}
